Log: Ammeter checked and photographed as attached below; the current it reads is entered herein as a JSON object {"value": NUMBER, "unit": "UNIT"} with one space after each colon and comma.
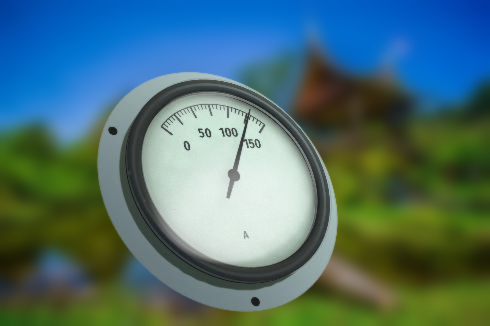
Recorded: {"value": 125, "unit": "A"}
